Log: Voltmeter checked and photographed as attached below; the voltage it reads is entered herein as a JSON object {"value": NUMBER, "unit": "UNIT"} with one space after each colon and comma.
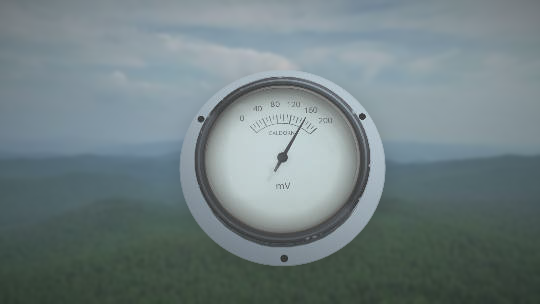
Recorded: {"value": 160, "unit": "mV"}
